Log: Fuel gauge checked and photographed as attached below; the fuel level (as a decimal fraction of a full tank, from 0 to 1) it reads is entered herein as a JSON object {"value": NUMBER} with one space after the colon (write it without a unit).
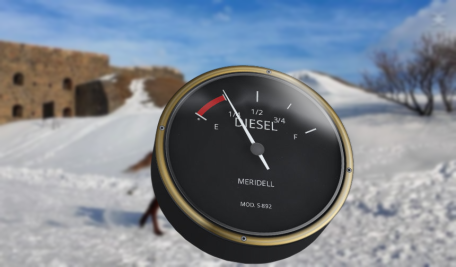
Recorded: {"value": 0.25}
